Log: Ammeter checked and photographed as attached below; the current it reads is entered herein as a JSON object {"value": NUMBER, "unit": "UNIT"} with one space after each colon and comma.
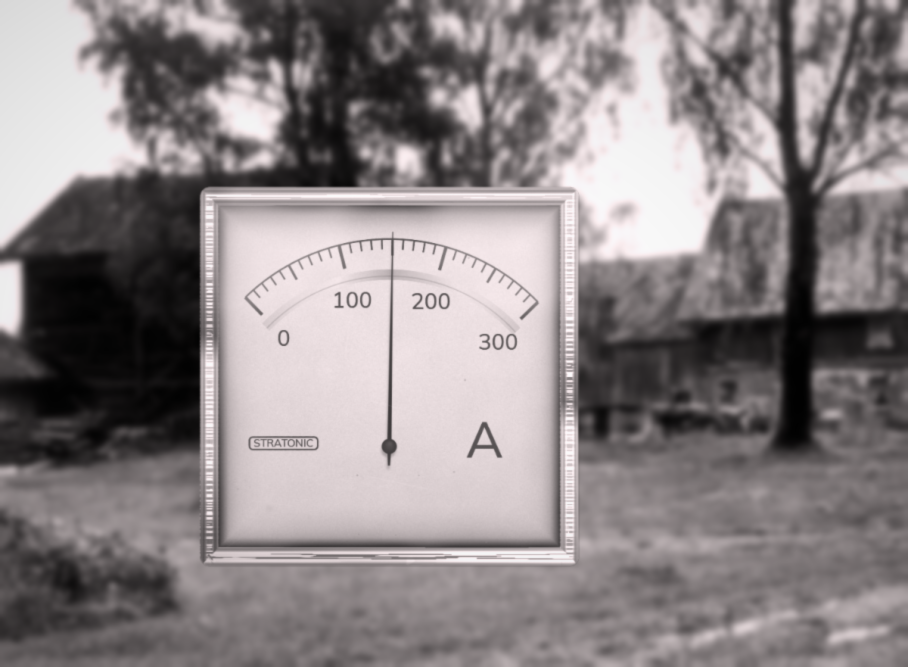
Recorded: {"value": 150, "unit": "A"}
